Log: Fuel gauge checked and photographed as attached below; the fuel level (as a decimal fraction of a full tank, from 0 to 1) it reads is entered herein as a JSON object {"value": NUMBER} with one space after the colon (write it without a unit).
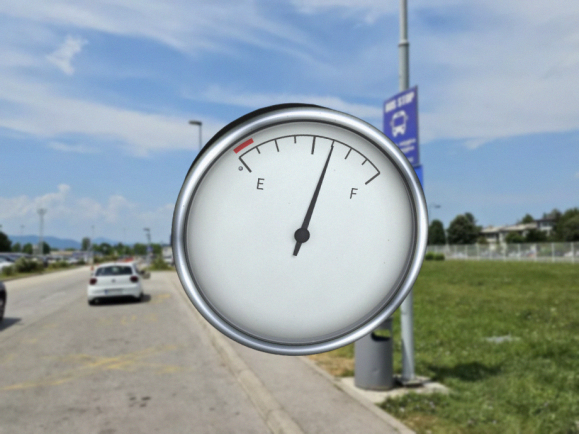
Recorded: {"value": 0.625}
